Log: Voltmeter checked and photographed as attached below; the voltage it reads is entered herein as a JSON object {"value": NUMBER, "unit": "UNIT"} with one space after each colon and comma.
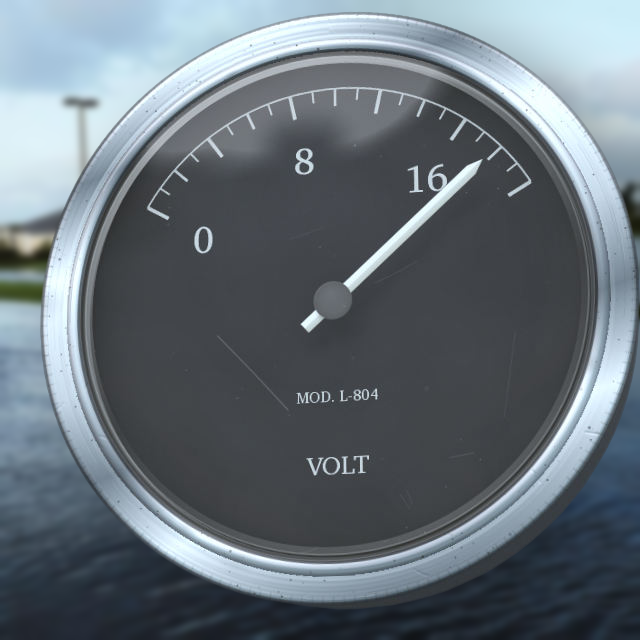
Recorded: {"value": 18, "unit": "V"}
